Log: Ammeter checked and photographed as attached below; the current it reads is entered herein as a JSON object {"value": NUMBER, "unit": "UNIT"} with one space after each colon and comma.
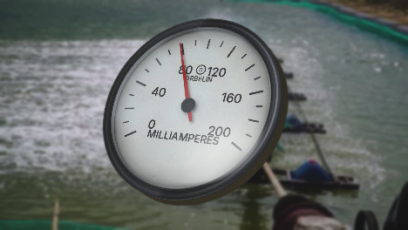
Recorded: {"value": 80, "unit": "mA"}
